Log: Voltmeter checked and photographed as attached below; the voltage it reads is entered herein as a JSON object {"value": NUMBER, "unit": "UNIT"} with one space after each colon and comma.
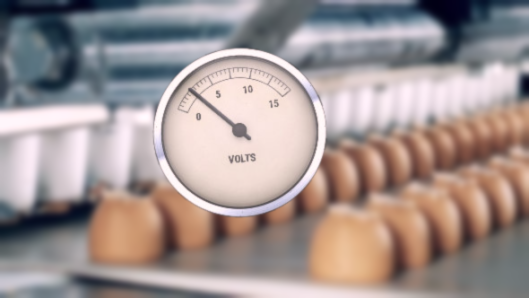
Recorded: {"value": 2.5, "unit": "V"}
